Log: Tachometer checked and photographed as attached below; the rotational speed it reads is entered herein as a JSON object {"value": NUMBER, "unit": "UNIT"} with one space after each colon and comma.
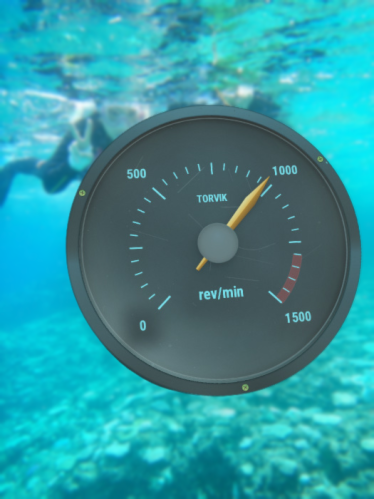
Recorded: {"value": 975, "unit": "rpm"}
